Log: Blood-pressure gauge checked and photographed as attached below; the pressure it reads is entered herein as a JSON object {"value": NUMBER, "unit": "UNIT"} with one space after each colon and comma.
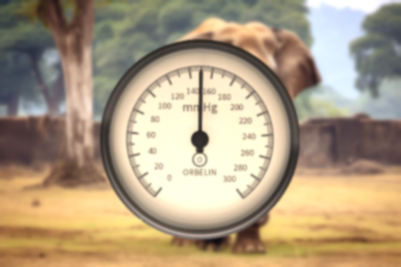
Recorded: {"value": 150, "unit": "mmHg"}
